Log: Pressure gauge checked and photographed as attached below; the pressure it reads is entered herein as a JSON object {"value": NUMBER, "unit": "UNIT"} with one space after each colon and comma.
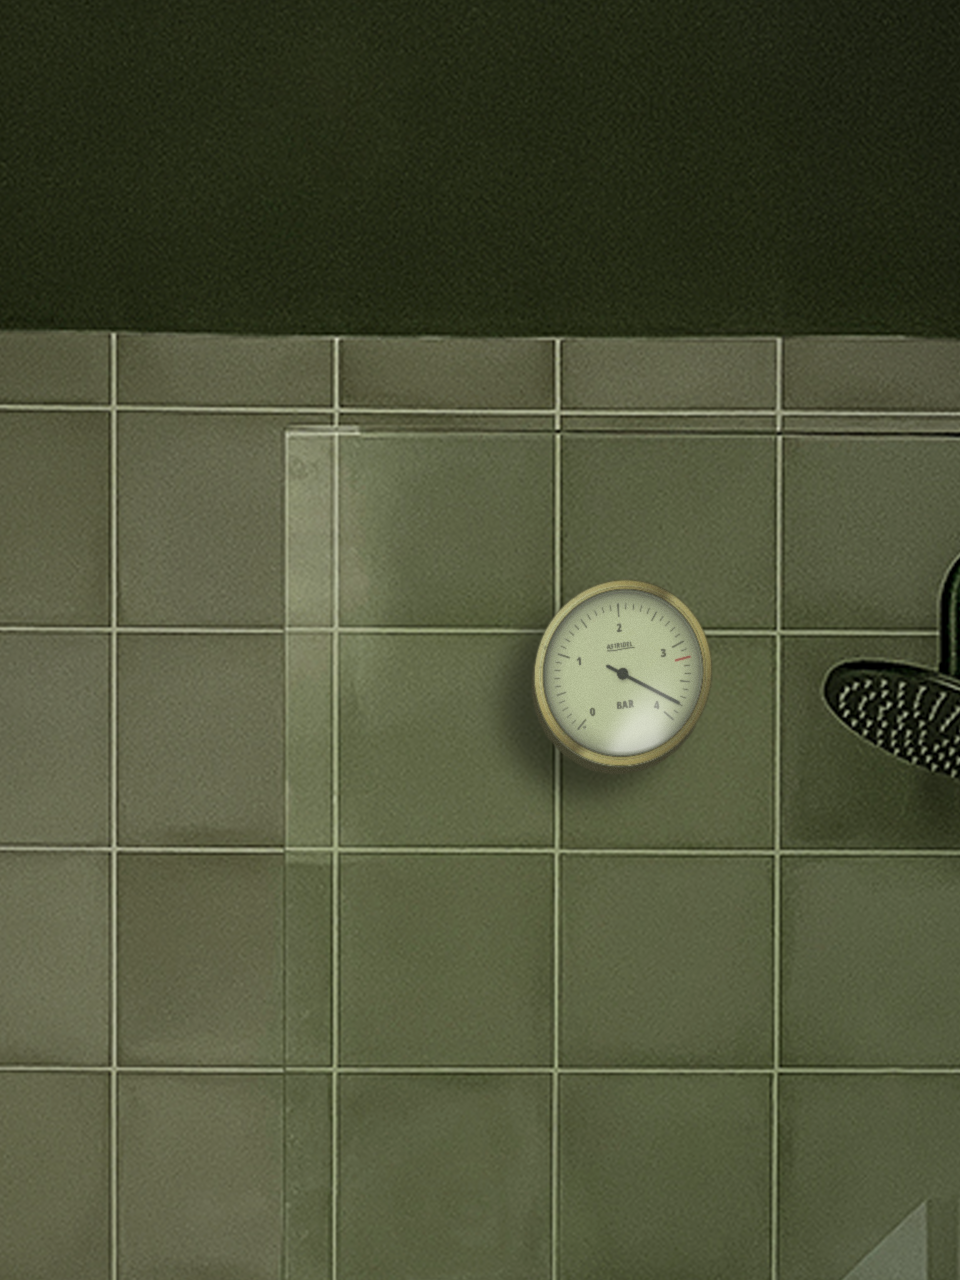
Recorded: {"value": 3.8, "unit": "bar"}
